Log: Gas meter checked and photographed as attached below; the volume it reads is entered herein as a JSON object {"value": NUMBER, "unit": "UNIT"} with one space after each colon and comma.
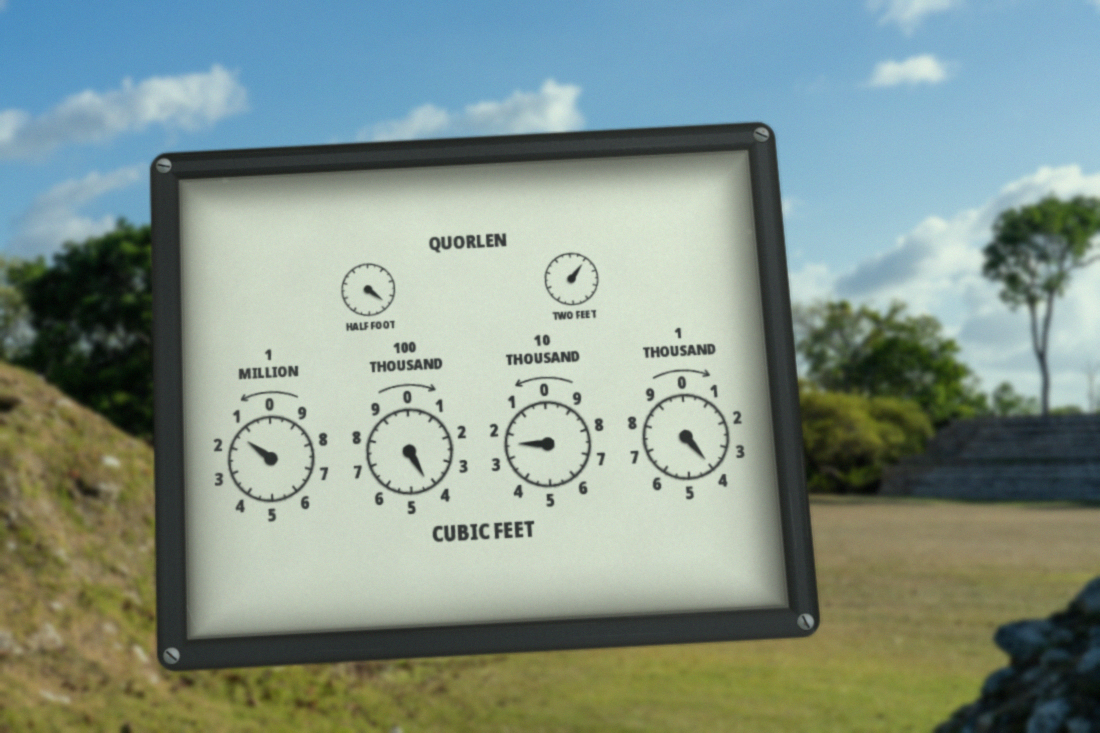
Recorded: {"value": 142400, "unit": "ft³"}
